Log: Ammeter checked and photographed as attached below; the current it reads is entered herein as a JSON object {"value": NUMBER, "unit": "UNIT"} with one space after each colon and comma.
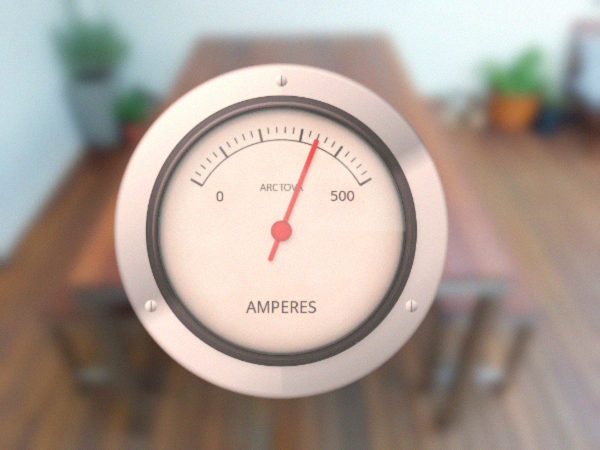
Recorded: {"value": 340, "unit": "A"}
